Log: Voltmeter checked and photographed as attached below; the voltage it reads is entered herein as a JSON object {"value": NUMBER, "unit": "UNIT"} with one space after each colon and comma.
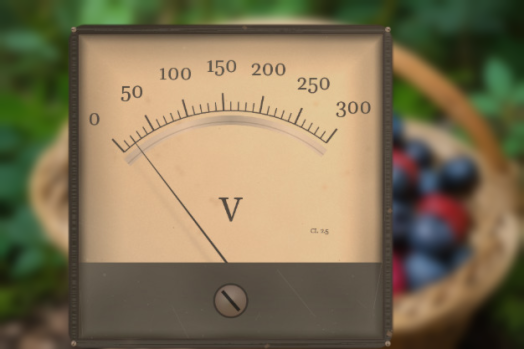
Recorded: {"value": 20, "unit": "V"}
